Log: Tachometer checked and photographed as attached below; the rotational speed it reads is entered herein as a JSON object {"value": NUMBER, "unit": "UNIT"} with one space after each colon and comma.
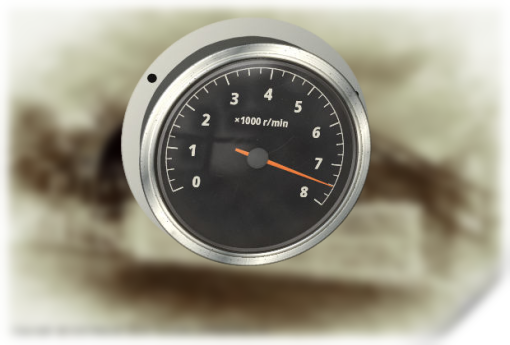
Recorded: {"value": 7500, "unit": "rpm"}
